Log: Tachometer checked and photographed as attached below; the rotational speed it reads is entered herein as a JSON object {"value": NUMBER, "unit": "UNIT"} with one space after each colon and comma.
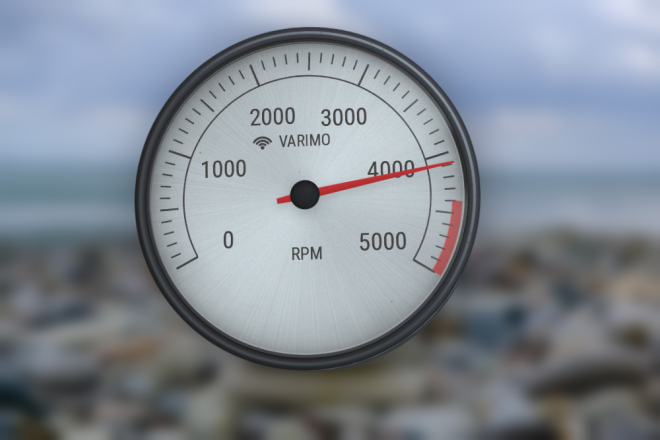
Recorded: {"value": 4100, "unit": "rpm"}
